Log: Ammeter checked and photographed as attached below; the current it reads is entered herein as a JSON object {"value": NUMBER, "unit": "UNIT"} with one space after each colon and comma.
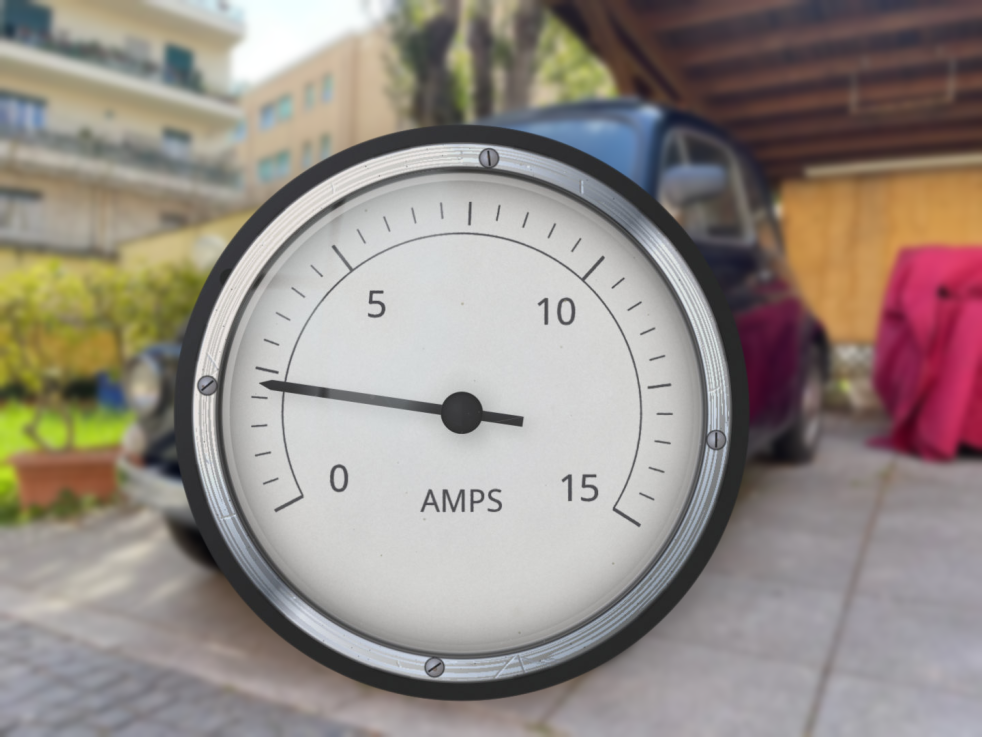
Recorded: {"value": 2.25, "unit": "A"}
